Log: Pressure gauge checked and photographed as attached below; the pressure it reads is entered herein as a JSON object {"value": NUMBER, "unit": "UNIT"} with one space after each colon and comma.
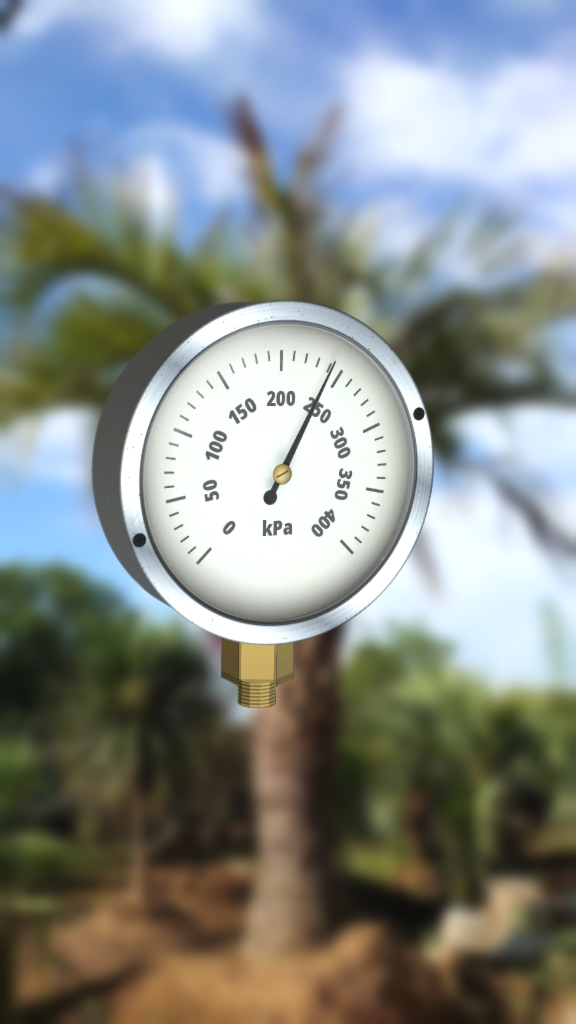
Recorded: {"value": 240, "unit": "kPa"}
